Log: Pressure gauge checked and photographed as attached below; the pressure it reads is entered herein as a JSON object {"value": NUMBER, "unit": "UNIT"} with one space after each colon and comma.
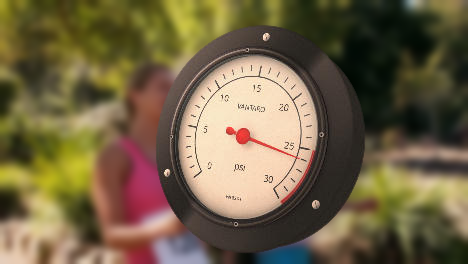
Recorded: {"value": 26, "unit": "psi"}
